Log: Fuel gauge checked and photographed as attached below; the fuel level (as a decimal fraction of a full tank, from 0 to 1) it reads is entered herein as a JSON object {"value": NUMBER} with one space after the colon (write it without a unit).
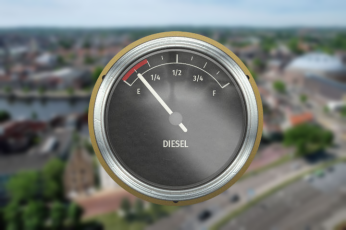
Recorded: {"value": 0.125}
